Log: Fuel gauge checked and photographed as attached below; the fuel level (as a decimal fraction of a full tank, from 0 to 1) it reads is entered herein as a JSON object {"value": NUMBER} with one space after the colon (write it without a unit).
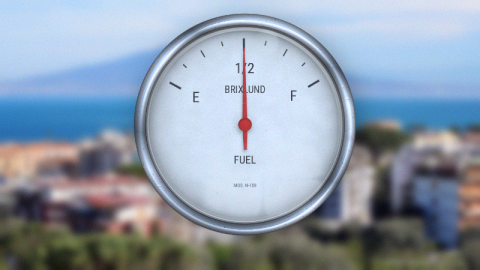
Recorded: {"value": 0.5}
